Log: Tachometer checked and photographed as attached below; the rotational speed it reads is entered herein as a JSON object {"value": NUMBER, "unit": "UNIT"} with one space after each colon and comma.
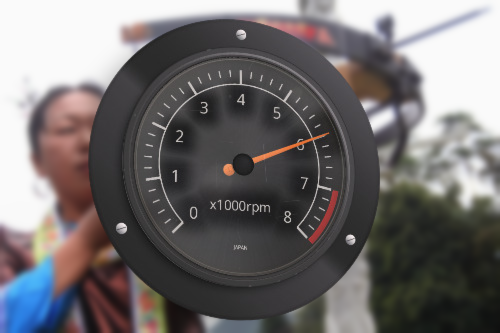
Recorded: {"value": 6000, "unit": "rpm"}
